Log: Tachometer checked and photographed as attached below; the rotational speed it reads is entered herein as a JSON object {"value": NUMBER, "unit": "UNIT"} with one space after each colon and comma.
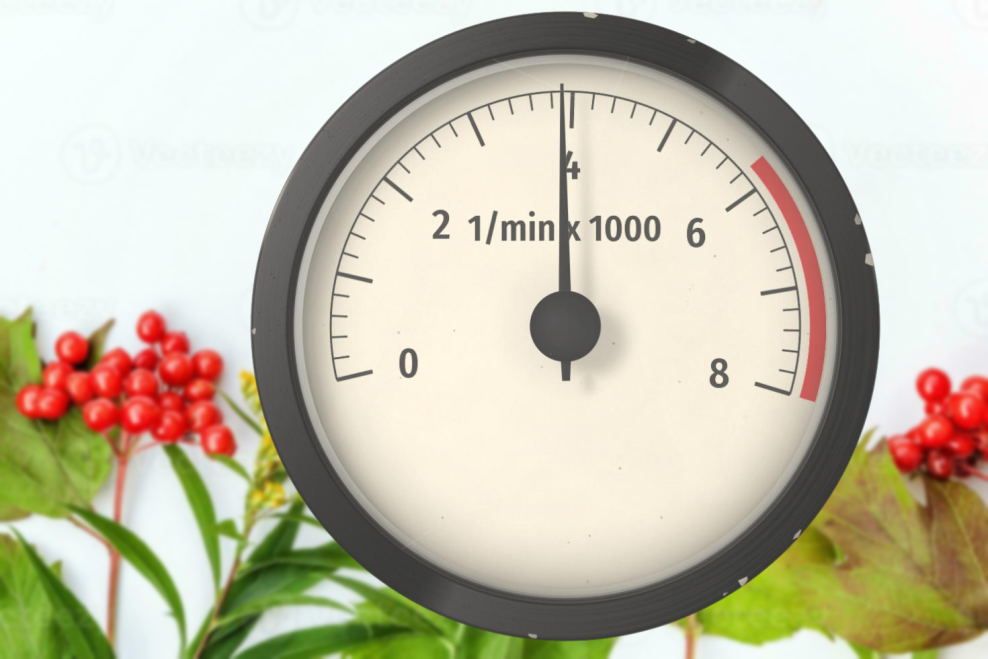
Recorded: {"value": 3900, "unit": "rpm"}
